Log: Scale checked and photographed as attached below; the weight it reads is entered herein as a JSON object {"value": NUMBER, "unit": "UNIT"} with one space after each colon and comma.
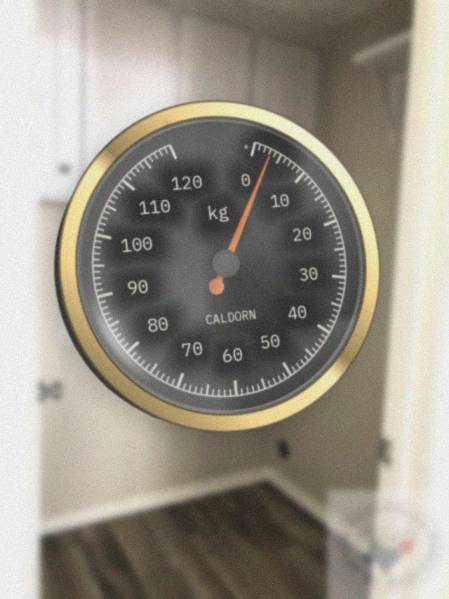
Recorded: {"value": 3, "unit": "kg"}
